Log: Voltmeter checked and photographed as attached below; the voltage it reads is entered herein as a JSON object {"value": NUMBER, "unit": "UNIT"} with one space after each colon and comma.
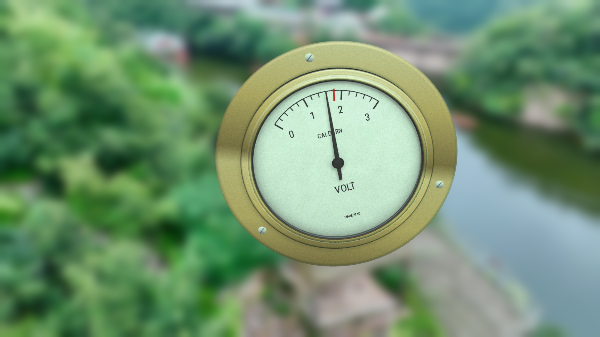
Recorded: {"value": 1.6, "unit": "V"}
